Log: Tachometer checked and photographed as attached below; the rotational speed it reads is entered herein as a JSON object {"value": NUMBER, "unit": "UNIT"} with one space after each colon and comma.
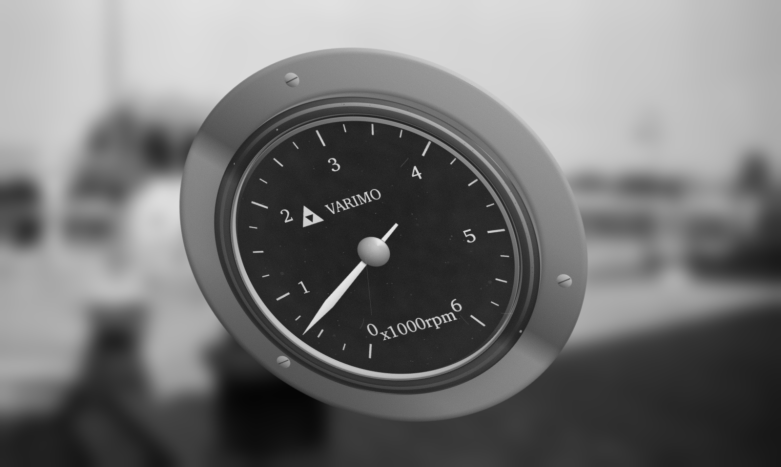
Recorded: {"value": 625, "unit": "rpm"}
